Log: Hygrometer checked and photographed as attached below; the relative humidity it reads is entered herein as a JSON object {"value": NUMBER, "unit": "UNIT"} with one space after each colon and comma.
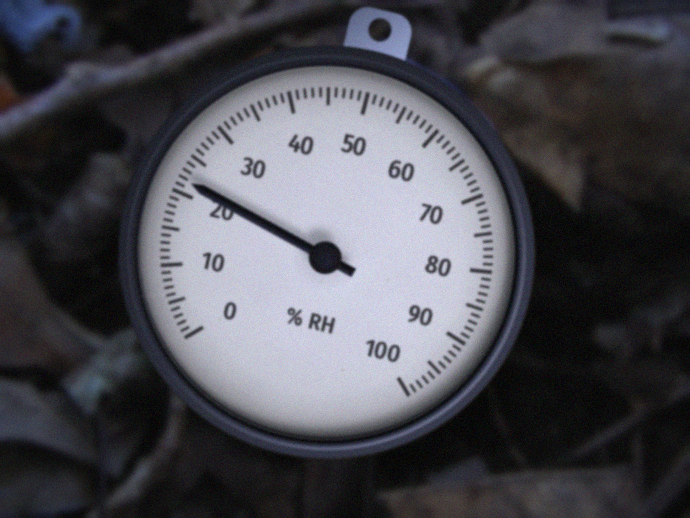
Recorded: {"value": 22, "unit": "%"}
